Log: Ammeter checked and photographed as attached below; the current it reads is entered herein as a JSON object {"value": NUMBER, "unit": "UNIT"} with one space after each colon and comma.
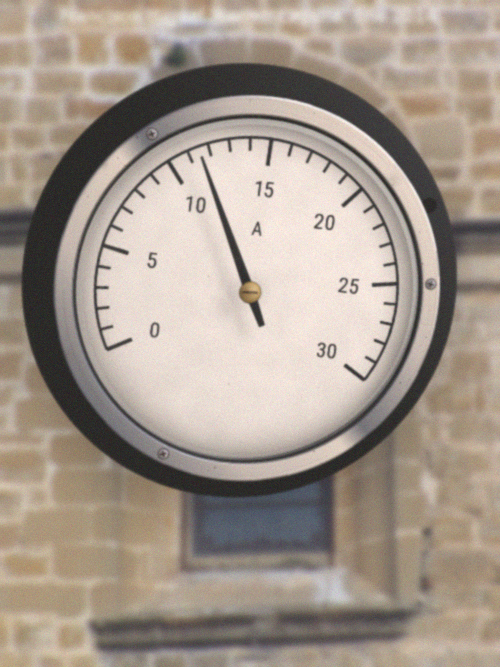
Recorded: {"value": 11.5, "unit": "A"}
